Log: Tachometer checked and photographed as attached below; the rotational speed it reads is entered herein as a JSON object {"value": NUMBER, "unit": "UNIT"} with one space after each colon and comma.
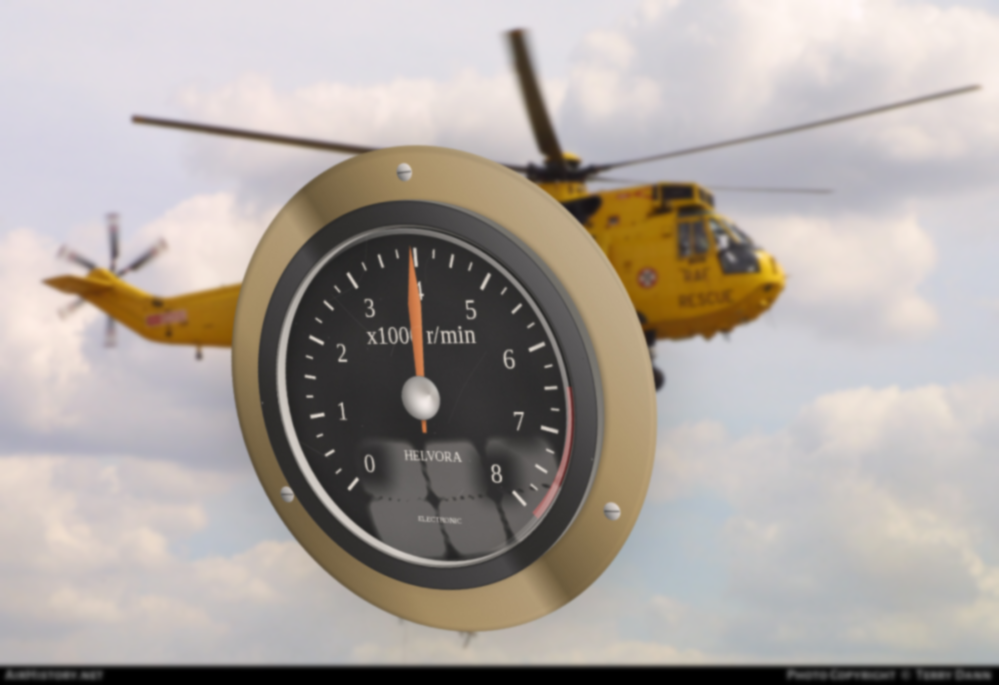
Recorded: {"value": 4000, "unit": "rpm"}
